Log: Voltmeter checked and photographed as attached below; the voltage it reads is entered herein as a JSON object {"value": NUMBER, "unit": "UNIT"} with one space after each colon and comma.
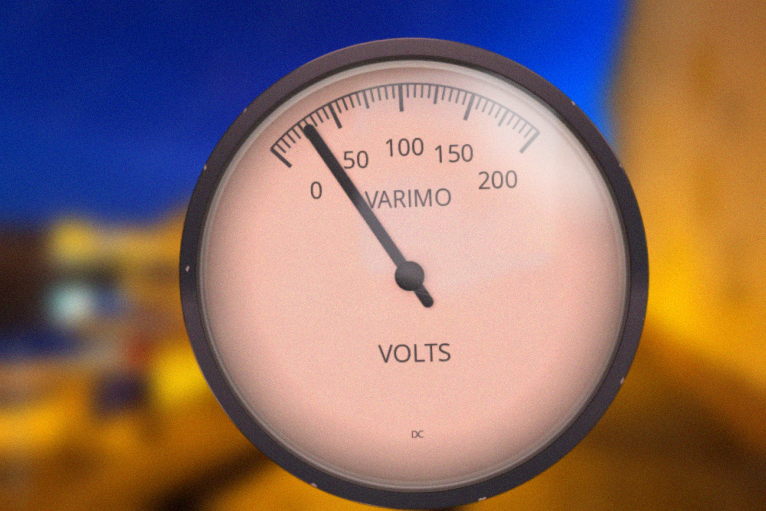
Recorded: {"value": 30, "unit": "V"}
